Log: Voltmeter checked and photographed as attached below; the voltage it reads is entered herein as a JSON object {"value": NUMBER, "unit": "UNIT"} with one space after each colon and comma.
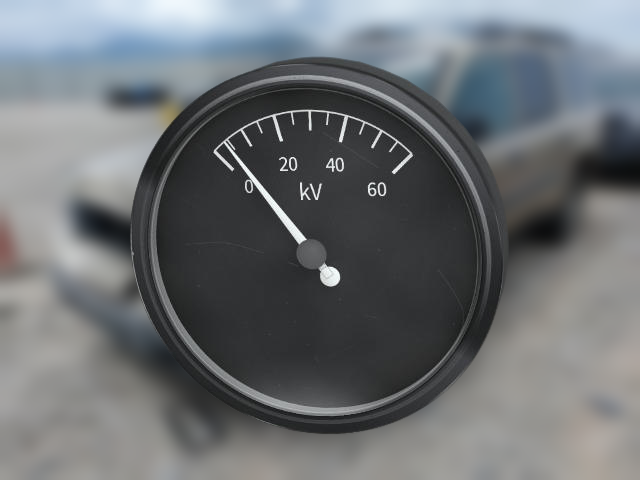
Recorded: {"value": 5, "unit": "kV"}
